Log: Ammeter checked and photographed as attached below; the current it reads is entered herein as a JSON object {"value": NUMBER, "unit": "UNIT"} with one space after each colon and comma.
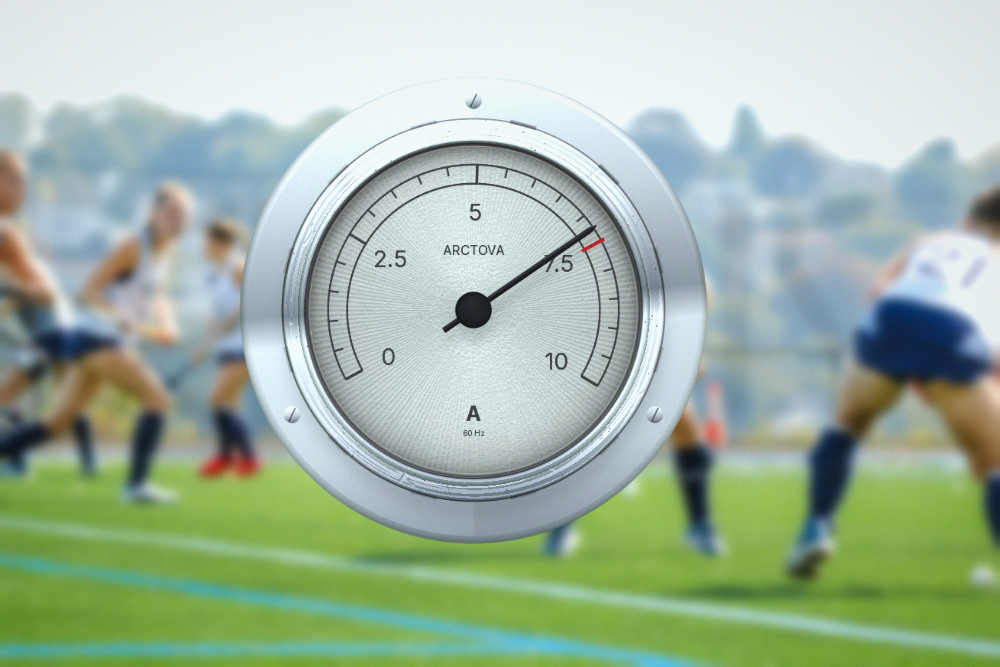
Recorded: {"value": 7.25, "unit": "A"}
